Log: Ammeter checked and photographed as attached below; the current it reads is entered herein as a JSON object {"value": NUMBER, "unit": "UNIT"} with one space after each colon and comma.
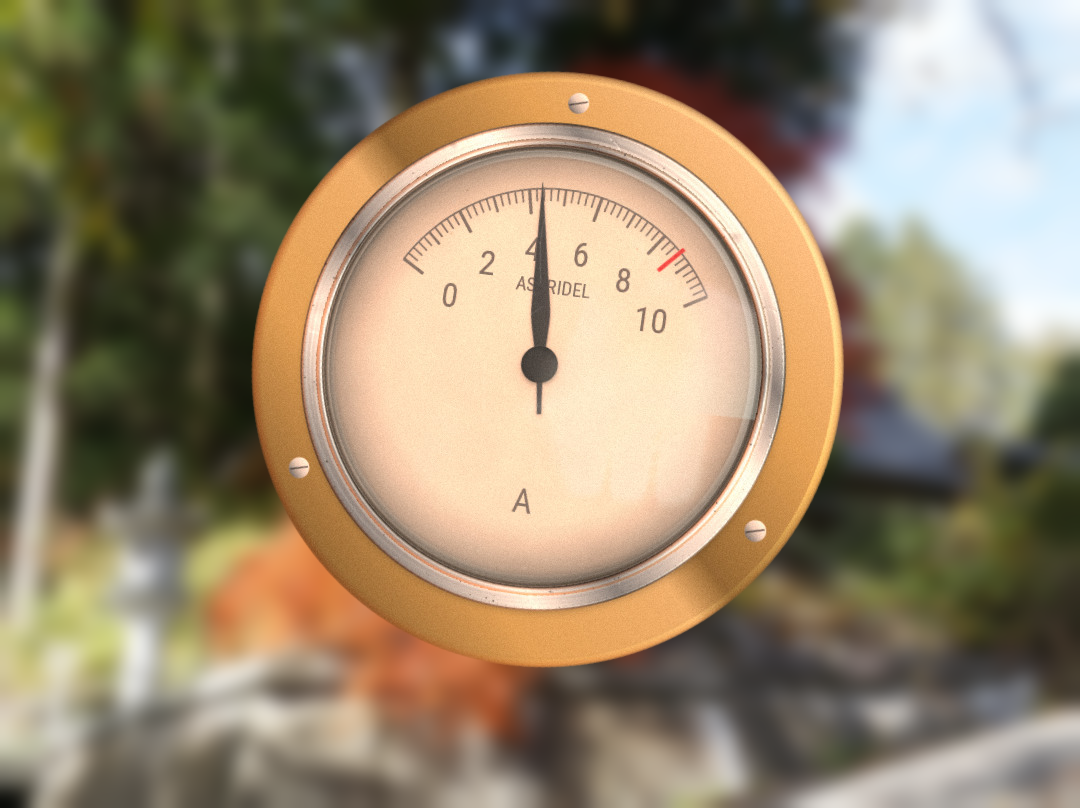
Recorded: {"value": 4.4, "unit": "A"}
